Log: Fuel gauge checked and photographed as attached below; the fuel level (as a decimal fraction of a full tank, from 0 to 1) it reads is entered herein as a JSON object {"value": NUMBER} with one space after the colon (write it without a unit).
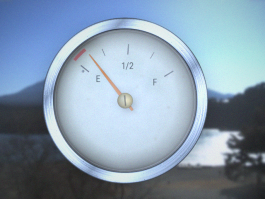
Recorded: {"value": 0.125}
